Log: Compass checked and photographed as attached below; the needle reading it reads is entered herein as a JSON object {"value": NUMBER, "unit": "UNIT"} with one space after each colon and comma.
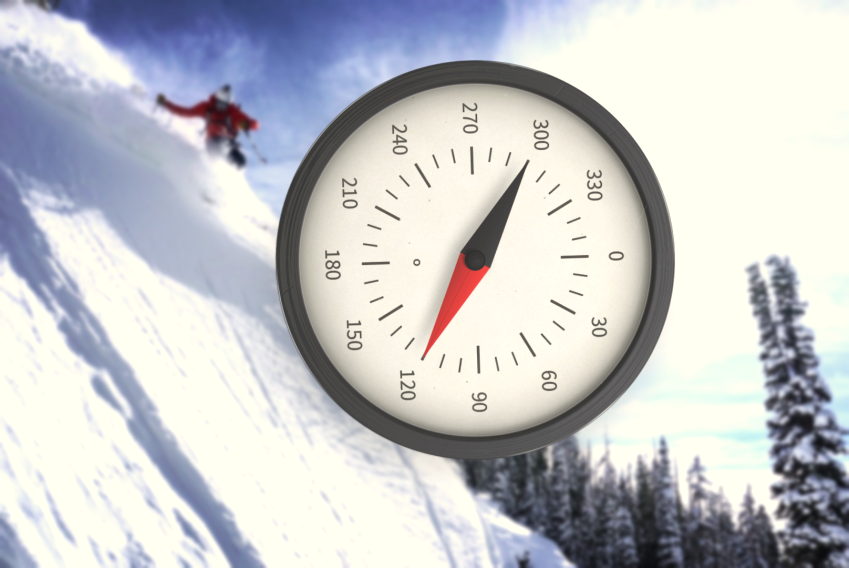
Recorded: {"value": 120, "unit": "°"}
